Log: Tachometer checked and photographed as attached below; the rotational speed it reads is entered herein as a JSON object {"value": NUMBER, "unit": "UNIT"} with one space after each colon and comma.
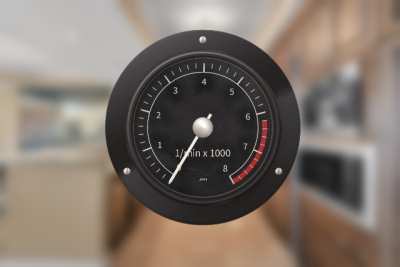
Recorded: {"value": 0, "unit": "rpm"}
